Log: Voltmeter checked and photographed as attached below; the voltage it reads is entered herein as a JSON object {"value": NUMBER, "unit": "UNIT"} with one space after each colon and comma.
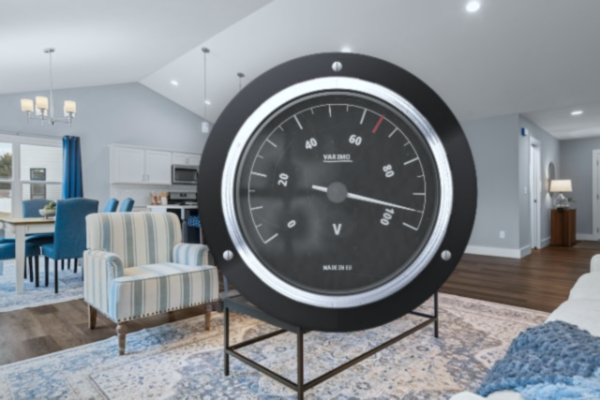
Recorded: {"value": 95, "unit": "V"}
